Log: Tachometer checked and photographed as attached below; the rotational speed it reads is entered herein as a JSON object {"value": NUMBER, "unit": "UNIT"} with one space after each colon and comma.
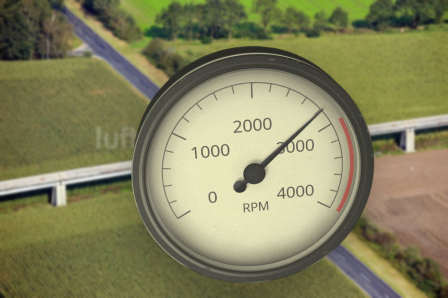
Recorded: {"value": 2800, "unit": "rpm"}
